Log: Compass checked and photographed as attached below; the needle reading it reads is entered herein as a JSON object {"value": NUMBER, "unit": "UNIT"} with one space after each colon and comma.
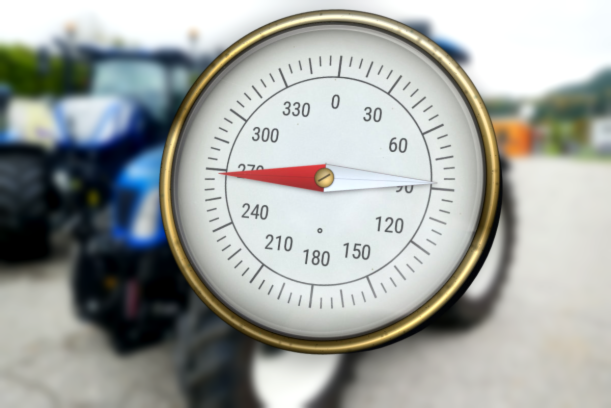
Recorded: {"value": 267.5, "unit": "°"}
